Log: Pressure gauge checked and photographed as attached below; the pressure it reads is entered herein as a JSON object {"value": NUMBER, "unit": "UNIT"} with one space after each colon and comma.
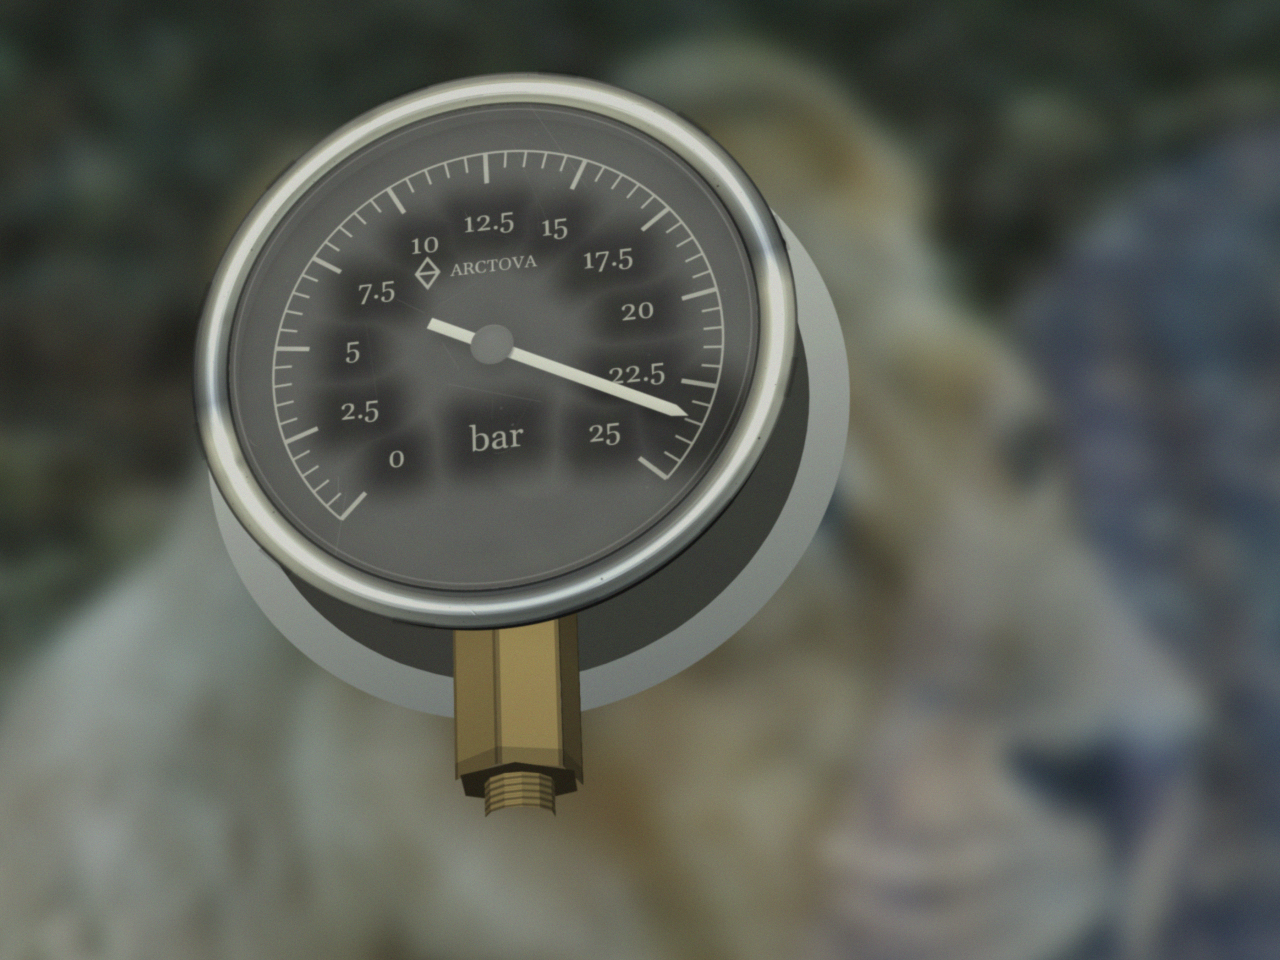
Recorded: {"value": 23.5, "unit": "bar"}
